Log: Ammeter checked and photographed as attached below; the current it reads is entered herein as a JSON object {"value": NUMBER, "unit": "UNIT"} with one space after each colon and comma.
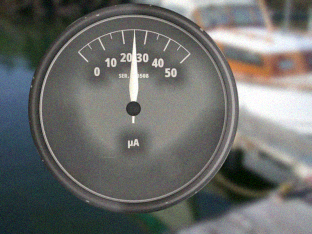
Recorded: {"value": 25, "unit": "µA"}
